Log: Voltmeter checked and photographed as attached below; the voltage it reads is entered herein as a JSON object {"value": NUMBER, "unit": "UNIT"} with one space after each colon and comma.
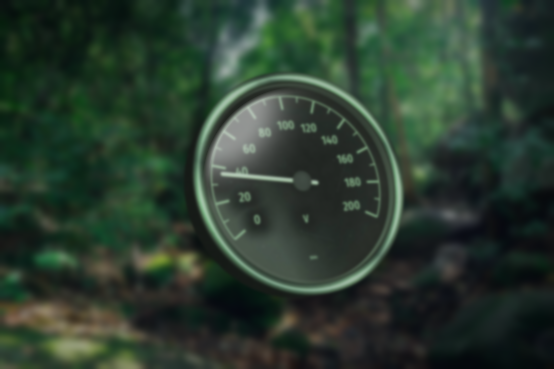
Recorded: {"value": 35, "unit": "V"}
